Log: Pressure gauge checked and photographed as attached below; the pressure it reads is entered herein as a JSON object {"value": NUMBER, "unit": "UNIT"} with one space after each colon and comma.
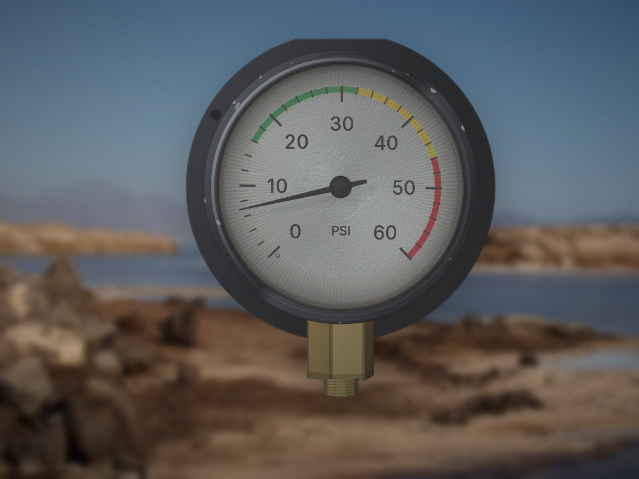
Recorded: {"value": 7, "unit": "psi"}
